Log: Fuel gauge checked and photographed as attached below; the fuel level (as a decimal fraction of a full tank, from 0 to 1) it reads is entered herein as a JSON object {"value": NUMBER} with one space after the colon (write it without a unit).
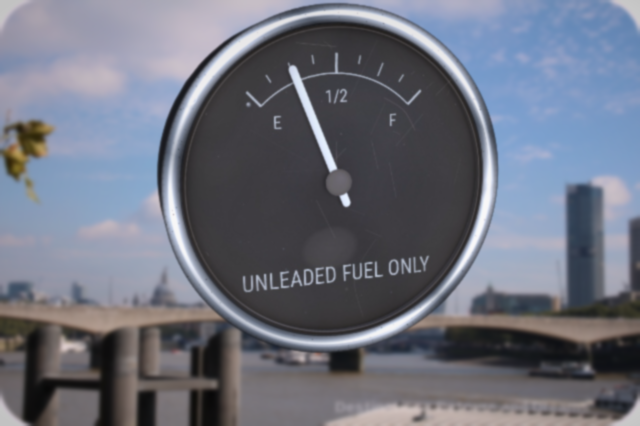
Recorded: {"value": 0.25}
